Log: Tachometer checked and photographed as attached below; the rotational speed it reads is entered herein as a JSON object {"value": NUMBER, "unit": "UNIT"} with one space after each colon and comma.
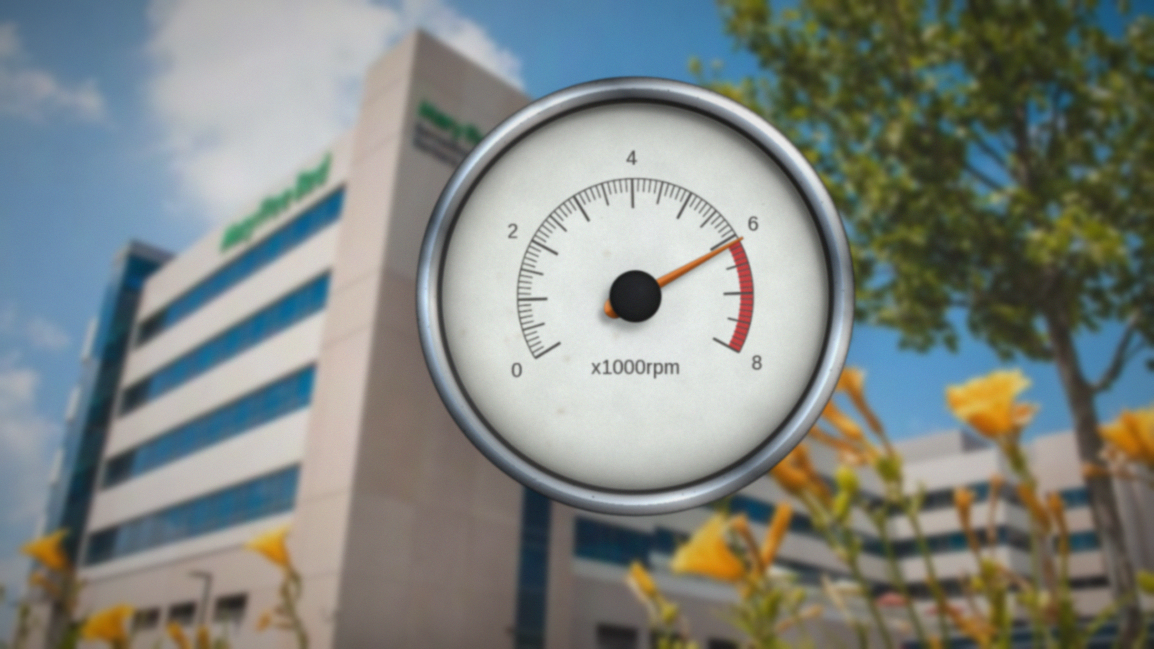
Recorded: {"value": 6100, "unit": "rpm"}
